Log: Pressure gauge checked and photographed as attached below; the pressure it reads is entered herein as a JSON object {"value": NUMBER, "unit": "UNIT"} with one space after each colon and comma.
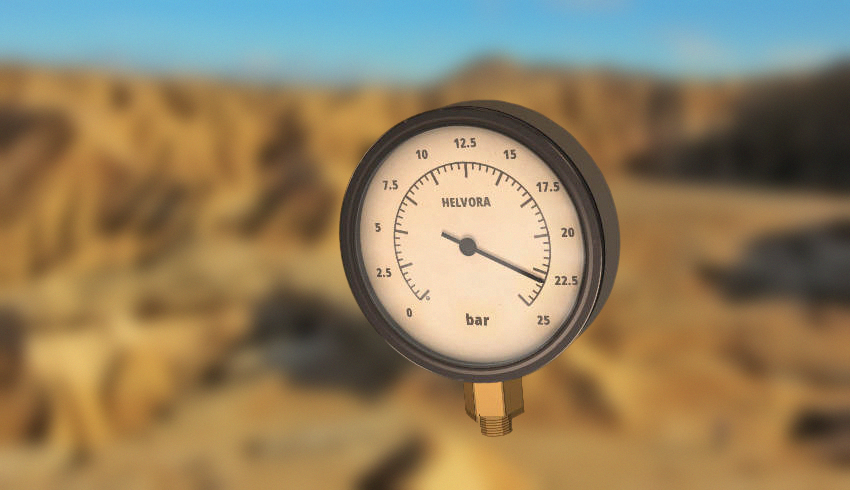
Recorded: {"value": 23, "unit": "bar"}
